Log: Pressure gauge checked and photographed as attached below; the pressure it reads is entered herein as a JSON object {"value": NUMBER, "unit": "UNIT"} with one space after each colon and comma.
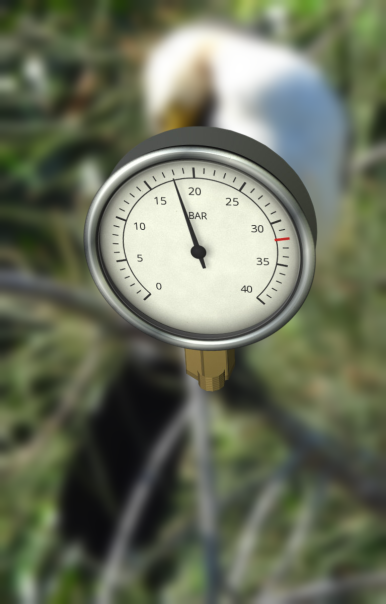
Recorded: {"value": 18, "unit": "bar"}
